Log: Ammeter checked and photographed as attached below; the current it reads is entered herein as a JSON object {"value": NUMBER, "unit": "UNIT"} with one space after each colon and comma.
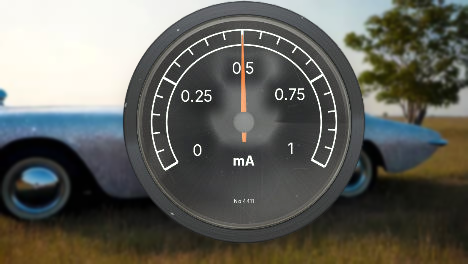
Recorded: {"value": 0.5, "unit": "mA"}
